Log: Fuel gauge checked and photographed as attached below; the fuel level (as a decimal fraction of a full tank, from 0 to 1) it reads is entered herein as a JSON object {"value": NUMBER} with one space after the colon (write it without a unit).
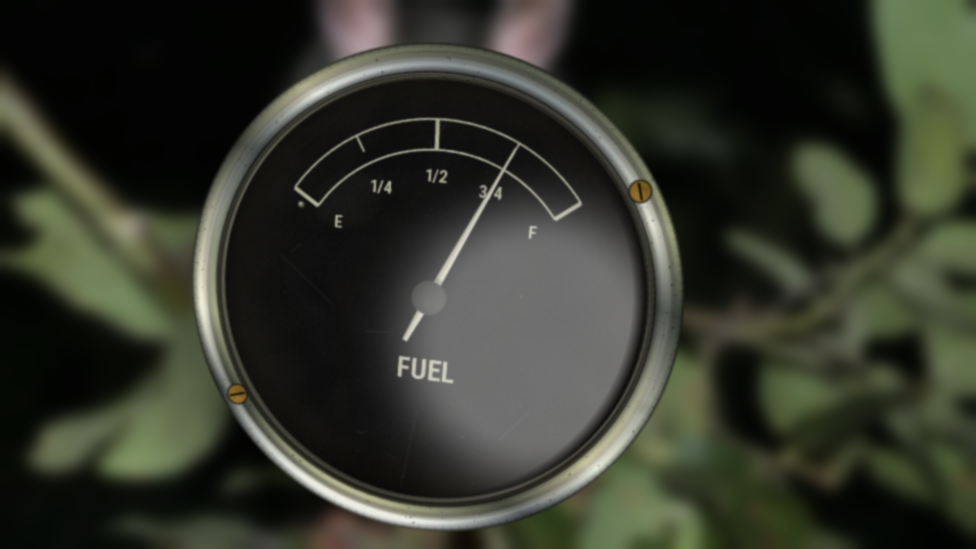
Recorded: {"value": 0.75}
